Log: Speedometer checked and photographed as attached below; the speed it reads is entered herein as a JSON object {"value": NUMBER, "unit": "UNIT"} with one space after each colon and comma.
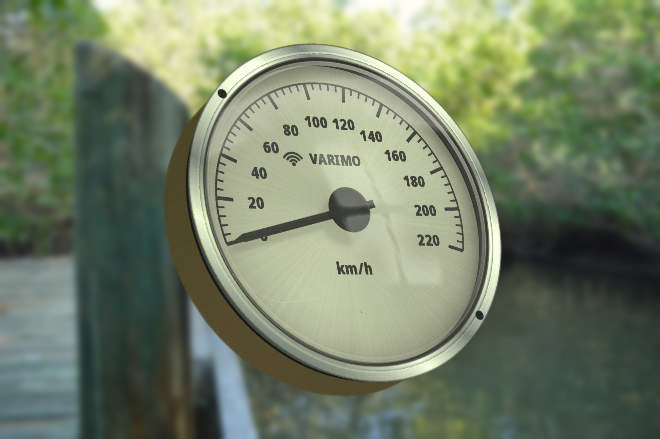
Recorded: {"value": 0, "unit": "km/h"}
